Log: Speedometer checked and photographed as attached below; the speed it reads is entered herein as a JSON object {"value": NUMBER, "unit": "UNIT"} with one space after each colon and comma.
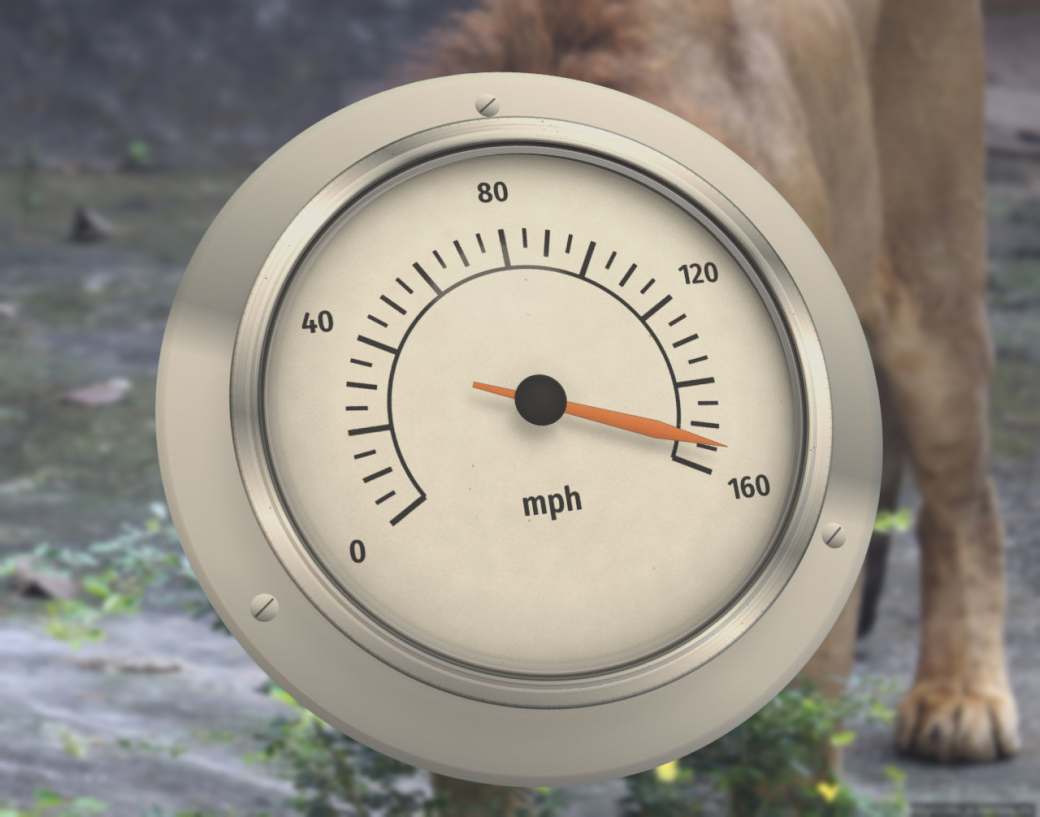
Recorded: {"value": 155, "unit": "mph"}
